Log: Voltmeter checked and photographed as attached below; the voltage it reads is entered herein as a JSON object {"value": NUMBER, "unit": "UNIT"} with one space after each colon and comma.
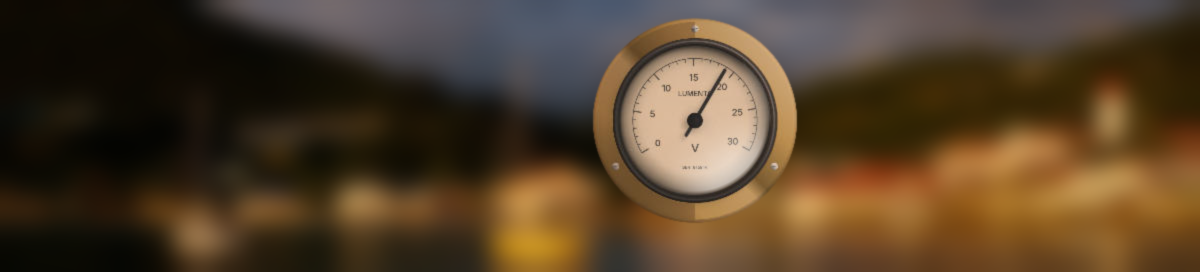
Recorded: {"value": 19, "unit": "V"}
